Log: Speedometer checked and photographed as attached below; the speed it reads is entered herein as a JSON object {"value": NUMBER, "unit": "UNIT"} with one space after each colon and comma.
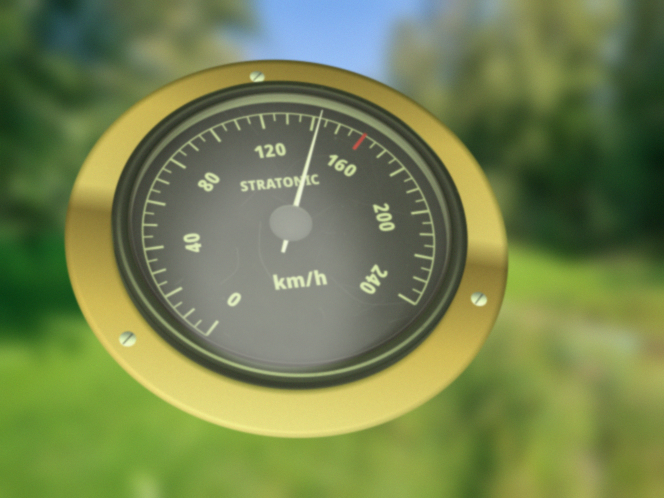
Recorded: {"value": 142.5, "unit": "km/h"}
